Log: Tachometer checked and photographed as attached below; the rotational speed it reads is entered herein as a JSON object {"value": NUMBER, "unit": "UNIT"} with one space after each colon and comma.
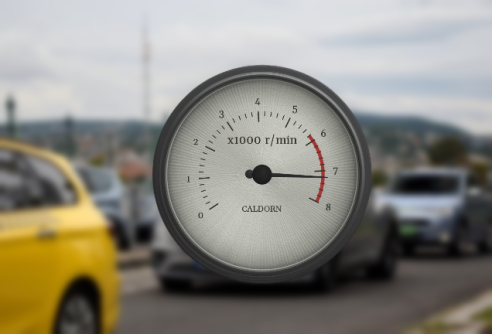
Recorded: {"value": 7200, "unit": "rpm"}
